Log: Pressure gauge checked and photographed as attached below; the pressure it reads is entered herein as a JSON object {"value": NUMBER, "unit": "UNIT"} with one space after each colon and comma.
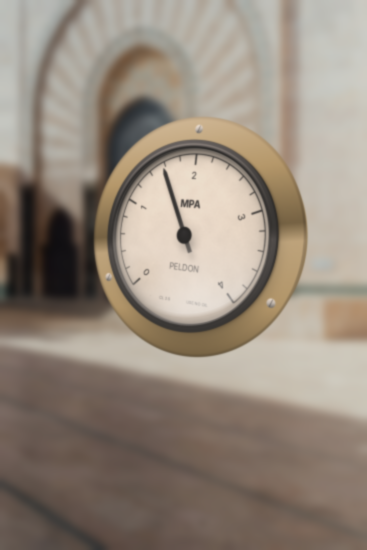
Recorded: {"value": 1.6, "unit": "MPa"}
